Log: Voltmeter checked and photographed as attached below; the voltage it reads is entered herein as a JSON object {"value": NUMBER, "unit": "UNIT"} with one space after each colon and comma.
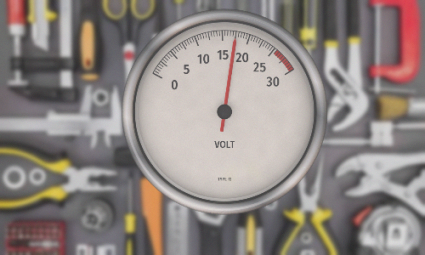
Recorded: {"value": 17.5, "unit": "V"}
